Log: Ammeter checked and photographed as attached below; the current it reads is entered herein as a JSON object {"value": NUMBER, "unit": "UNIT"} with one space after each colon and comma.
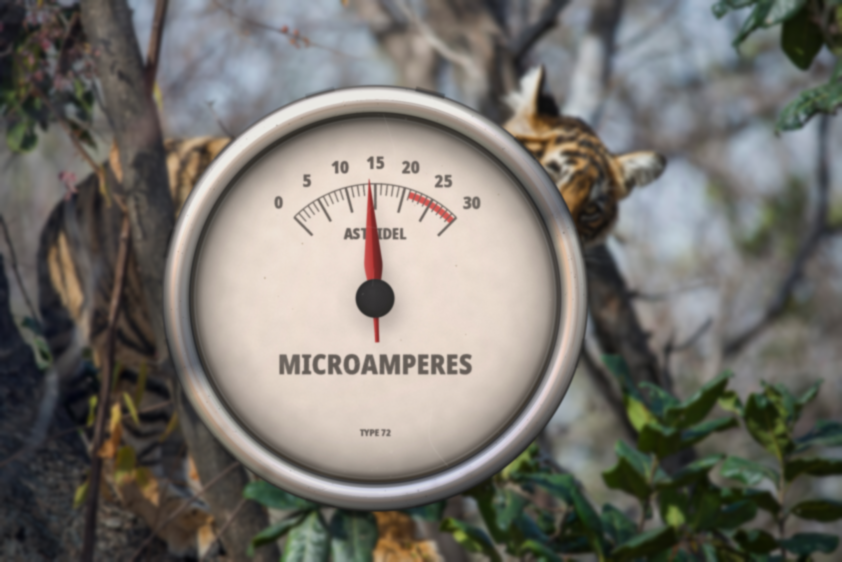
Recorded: {"value": 14, "unit": "µA"}
